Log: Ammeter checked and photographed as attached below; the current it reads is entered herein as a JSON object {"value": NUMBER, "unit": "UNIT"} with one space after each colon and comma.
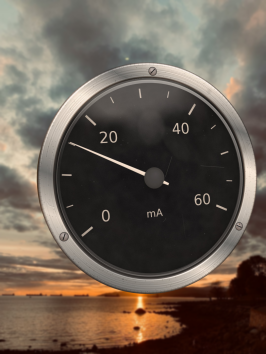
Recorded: {"value": 15, "unit": "mA"}
